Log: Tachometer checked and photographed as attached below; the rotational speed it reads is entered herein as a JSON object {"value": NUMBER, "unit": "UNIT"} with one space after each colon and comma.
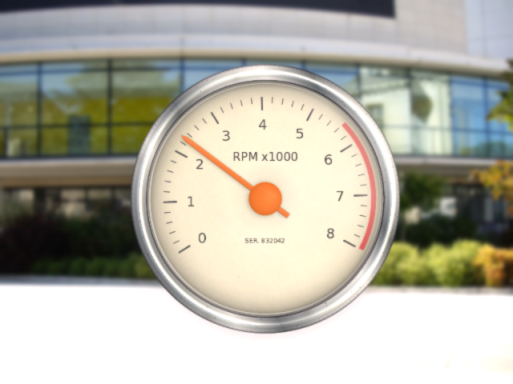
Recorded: {"value": 2300, "unit": "rpm"}
